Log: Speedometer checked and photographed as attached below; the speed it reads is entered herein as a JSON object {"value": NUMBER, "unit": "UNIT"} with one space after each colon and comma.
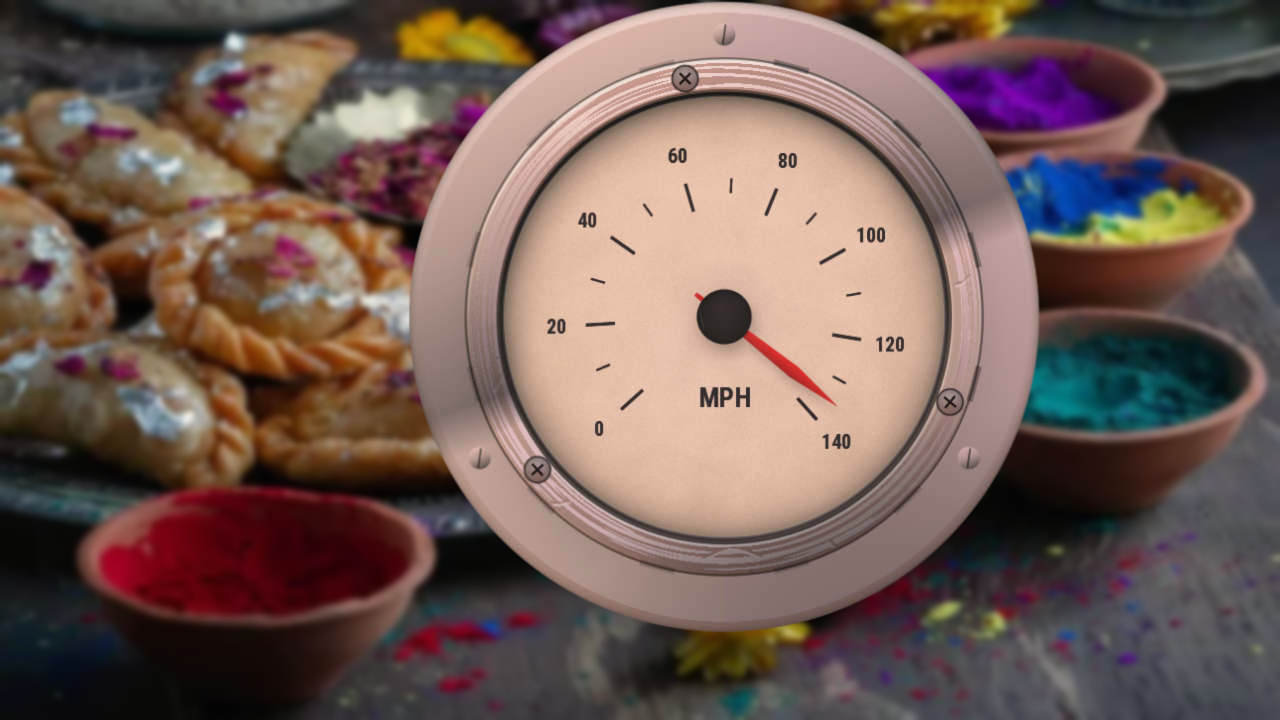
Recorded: {"value": 135, "unit": "mph"}
